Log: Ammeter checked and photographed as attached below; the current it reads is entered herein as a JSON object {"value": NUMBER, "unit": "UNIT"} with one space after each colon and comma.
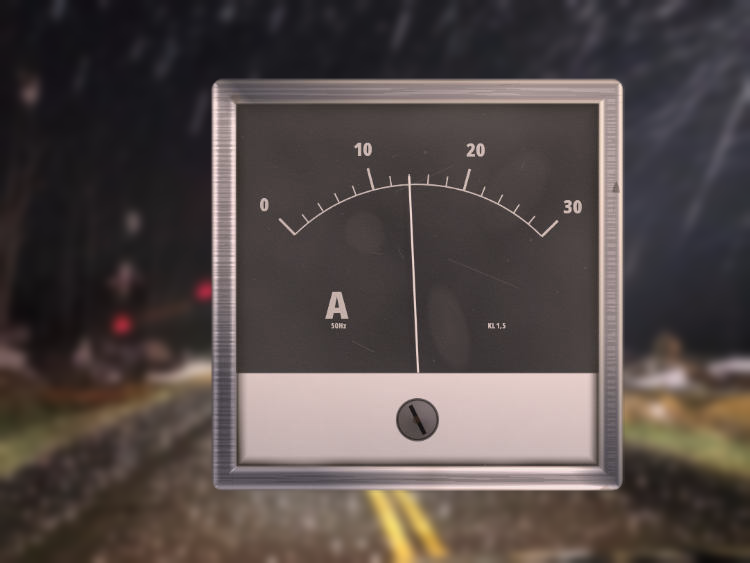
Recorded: {"value": 14, "unit": "A"}
